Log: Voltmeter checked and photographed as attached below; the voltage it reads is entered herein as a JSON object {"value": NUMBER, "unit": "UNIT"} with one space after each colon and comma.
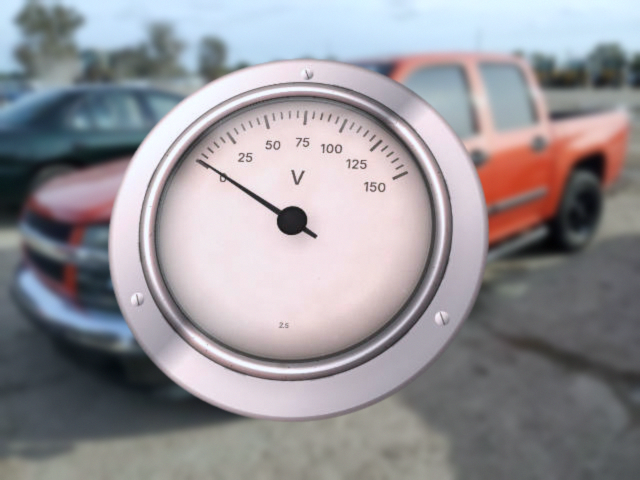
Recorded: {"value": 0, "unit": "V"}
